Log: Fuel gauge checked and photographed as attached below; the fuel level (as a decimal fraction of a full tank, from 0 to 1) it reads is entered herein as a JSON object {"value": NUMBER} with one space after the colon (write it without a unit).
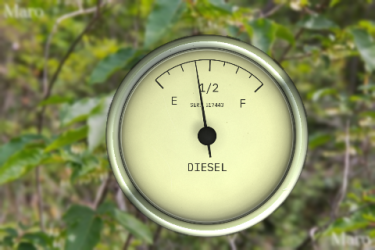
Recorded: {"value": 0.375}
